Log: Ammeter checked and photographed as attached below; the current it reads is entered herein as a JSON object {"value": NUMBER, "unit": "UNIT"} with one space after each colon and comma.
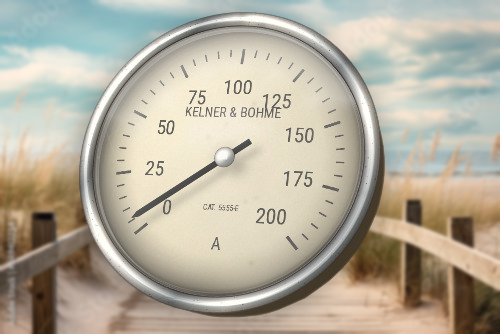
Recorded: {"value": 5, "unit": "A"}
